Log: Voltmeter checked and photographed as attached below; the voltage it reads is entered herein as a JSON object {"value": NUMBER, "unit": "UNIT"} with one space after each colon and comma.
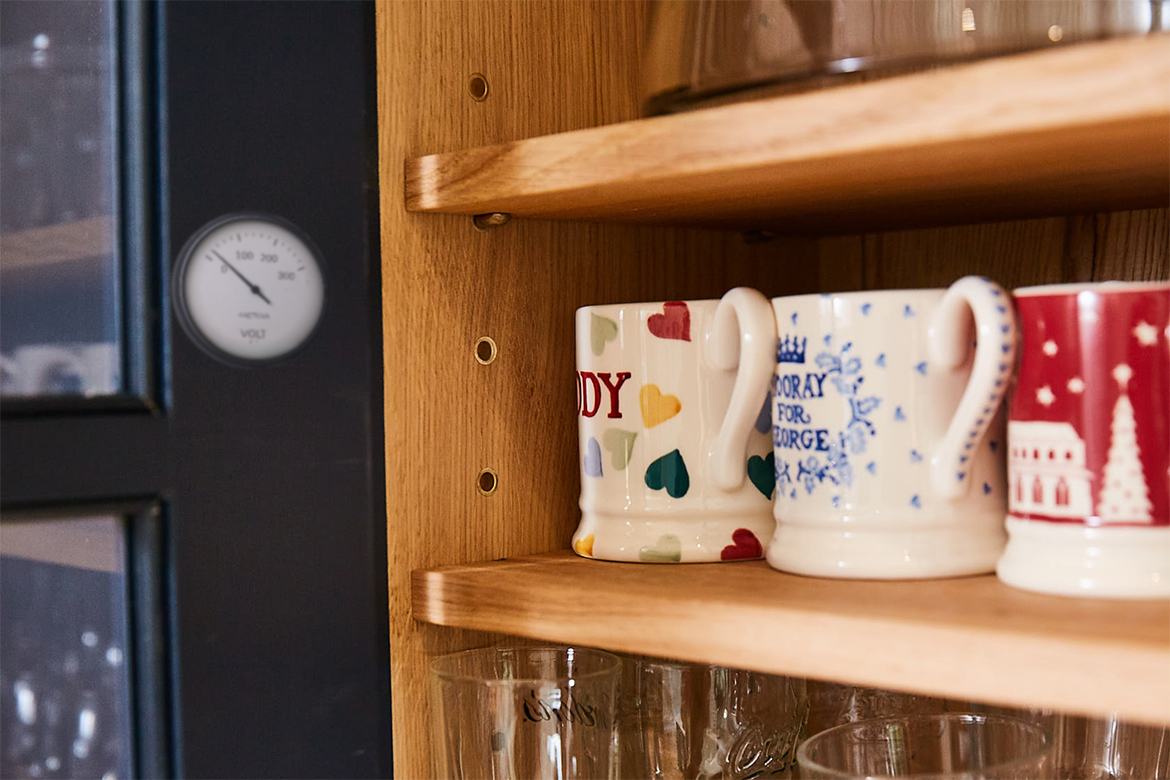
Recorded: {"value": 20, "unit": "V"}
